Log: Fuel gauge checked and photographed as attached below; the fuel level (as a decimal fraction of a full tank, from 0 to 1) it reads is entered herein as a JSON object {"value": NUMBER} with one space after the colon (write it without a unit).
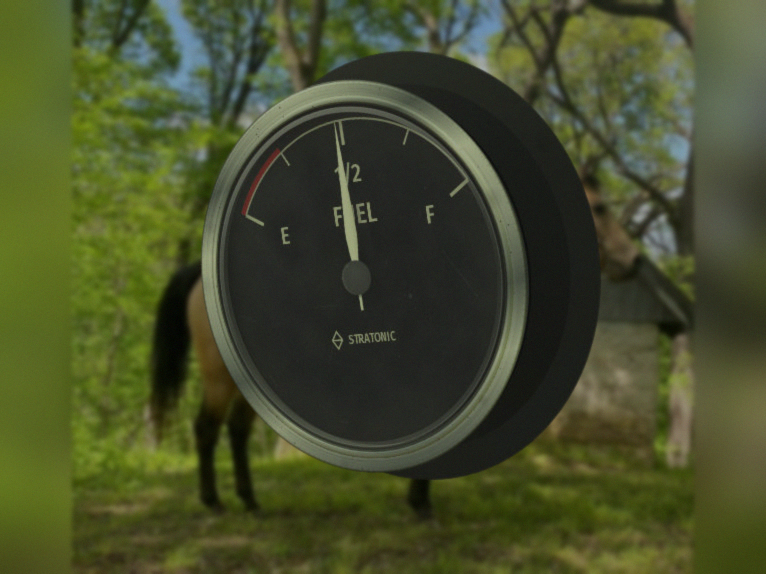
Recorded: {"value": 0.5}
